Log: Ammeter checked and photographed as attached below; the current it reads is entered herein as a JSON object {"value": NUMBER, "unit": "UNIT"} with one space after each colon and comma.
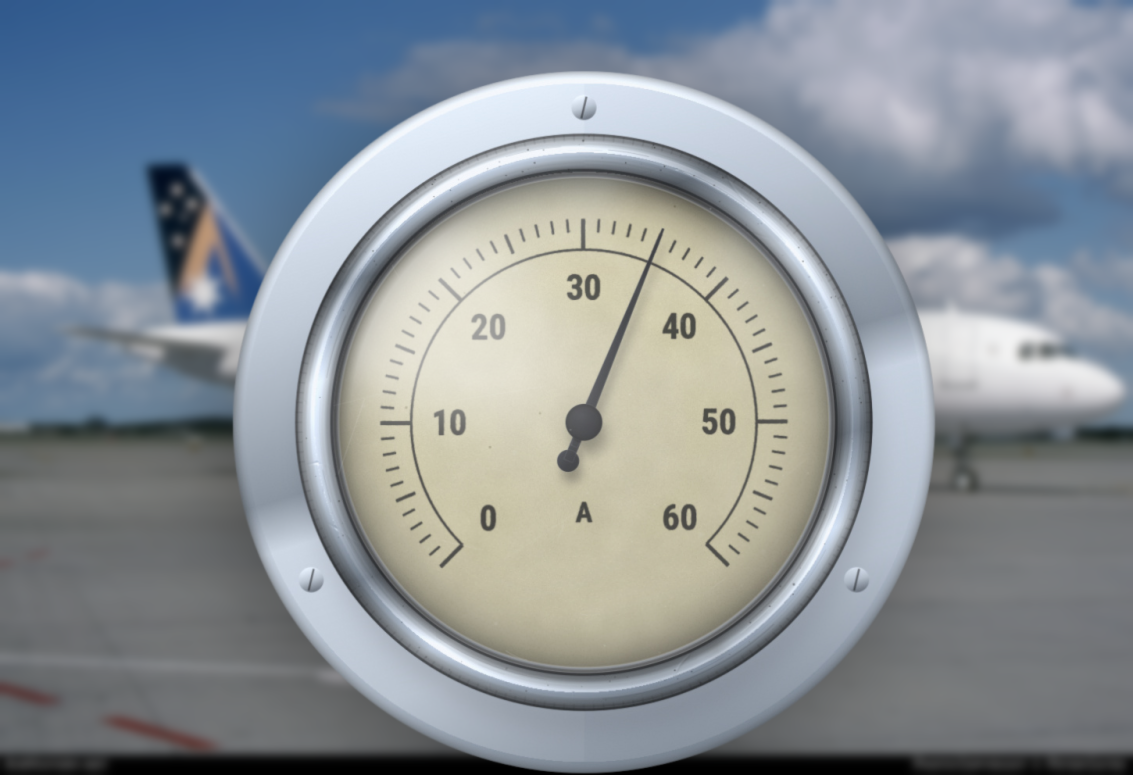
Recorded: {"value": 35, "unit": "A"}
